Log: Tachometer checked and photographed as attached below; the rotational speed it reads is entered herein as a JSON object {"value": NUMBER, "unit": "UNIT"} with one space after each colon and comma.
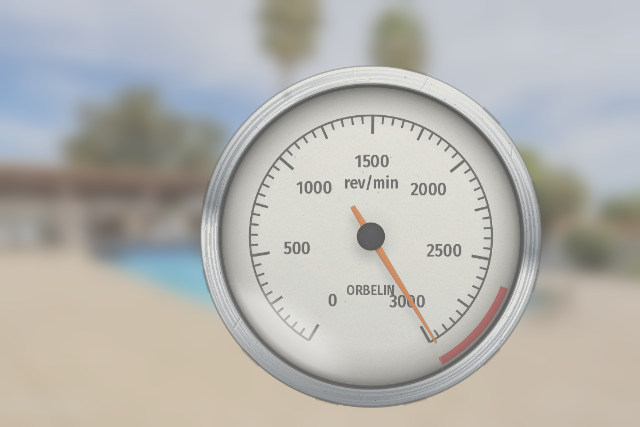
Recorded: {"value": 2975, "unit": "rpm"}
